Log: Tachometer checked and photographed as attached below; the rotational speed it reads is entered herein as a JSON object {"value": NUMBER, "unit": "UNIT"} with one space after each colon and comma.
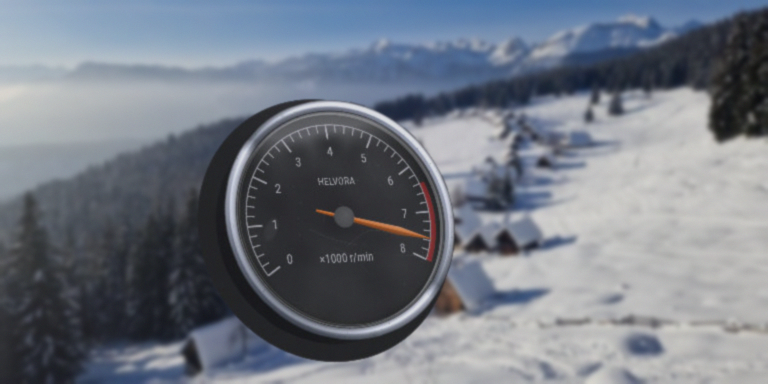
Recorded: {"value": 7600, "unit": "rpm"}
